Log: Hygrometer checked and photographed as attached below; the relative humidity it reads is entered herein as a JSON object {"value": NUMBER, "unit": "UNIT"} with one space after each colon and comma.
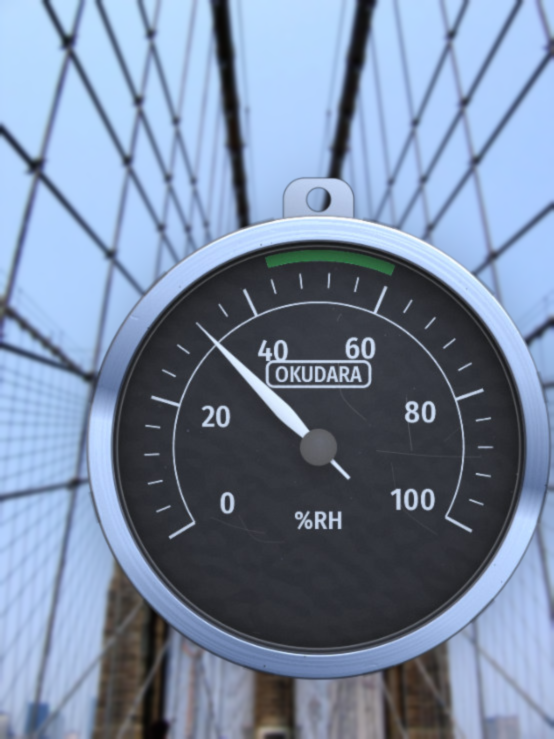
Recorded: {"value": 32, "unit": "%"}
